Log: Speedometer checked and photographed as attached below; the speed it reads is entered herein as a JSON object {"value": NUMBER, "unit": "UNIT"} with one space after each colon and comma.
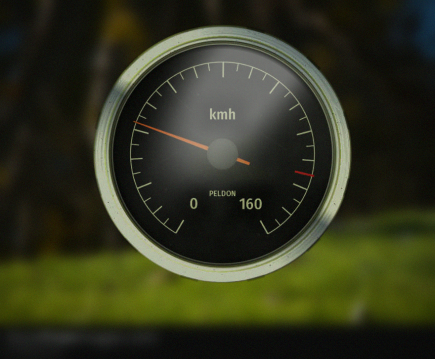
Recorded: {"value": 42.5, "unit": "km/h"}
